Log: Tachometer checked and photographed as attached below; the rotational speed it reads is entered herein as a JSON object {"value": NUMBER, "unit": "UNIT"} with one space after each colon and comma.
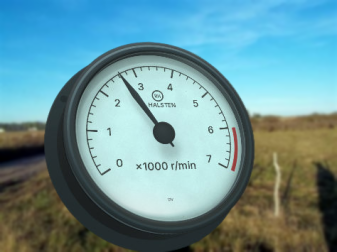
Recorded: {"value": 2600, "unit": "rpm"}
